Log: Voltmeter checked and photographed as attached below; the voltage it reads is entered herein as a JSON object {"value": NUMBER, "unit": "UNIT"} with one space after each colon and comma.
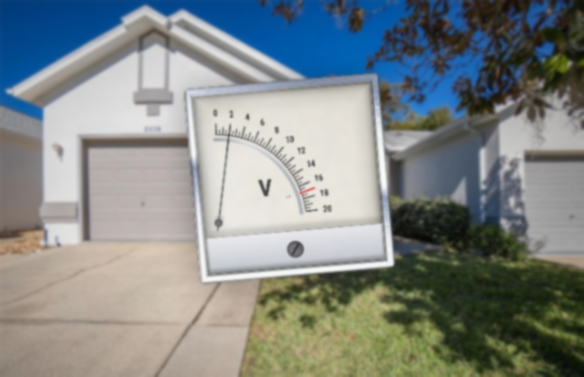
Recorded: {"value": 2, "unit": "V"}
